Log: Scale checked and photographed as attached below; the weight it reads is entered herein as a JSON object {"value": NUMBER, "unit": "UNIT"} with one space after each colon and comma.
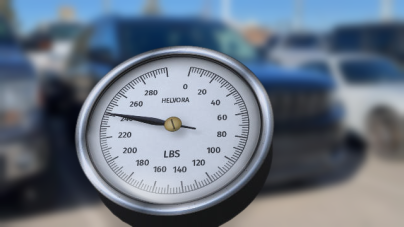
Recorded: {"value": 240, "unit": "lb"}
